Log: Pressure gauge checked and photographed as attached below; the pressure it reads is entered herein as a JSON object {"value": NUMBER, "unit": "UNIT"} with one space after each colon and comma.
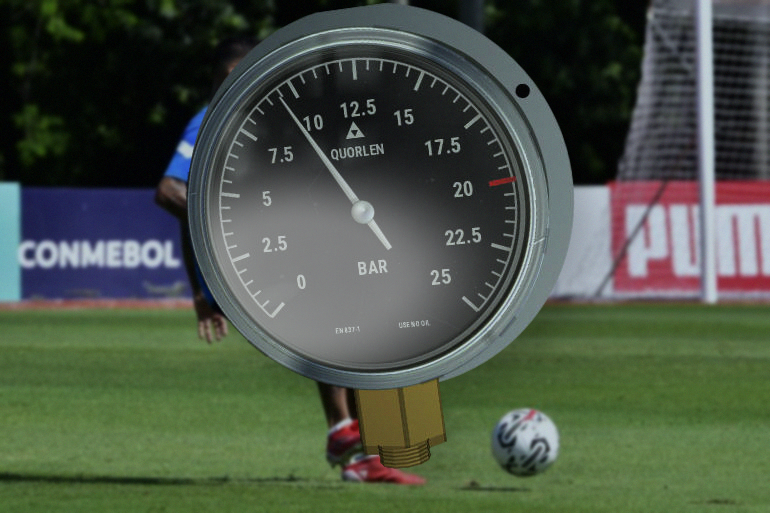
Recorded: {"value": 9.5, "unit": "bar"}
